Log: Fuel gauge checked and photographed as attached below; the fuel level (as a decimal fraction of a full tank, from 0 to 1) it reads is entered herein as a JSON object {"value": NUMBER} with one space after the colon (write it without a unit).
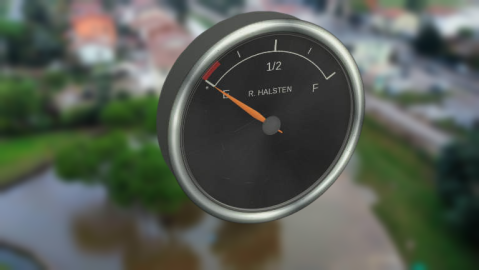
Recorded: {"value": 0}
